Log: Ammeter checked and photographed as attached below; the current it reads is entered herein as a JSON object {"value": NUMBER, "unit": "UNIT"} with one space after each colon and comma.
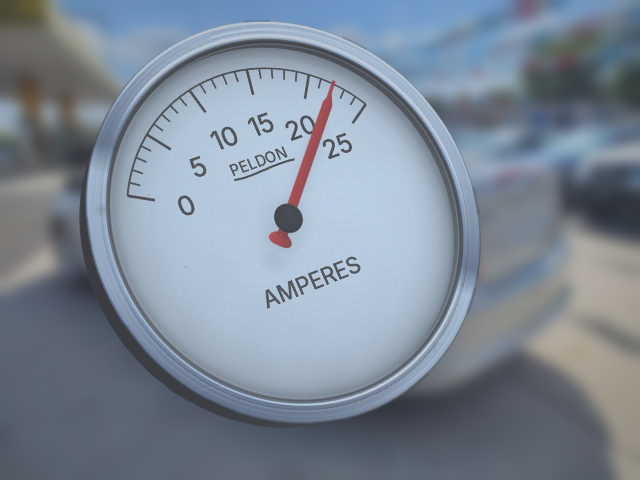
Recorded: {"value": 22, "unit": "A"}
